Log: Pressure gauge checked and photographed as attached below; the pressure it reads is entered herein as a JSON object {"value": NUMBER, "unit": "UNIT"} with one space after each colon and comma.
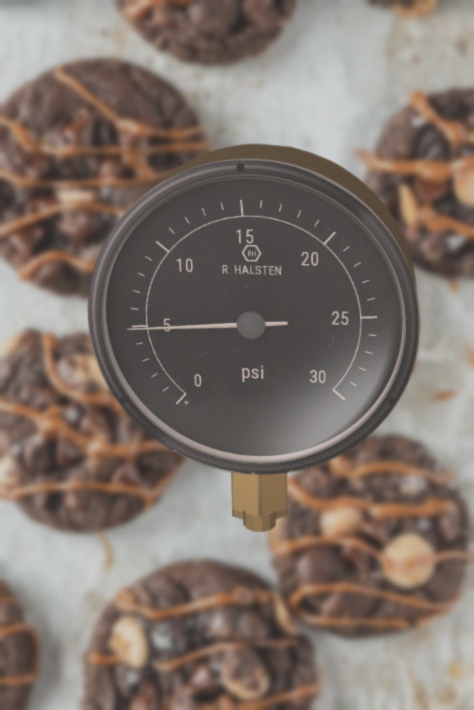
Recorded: {"value": 5, "unit": "psi"}
